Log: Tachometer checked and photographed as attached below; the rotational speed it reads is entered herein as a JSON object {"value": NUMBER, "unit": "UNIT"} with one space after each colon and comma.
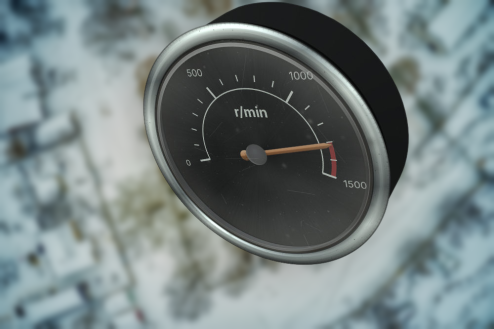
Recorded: {"value": 1300, "unit": "rpm"}
